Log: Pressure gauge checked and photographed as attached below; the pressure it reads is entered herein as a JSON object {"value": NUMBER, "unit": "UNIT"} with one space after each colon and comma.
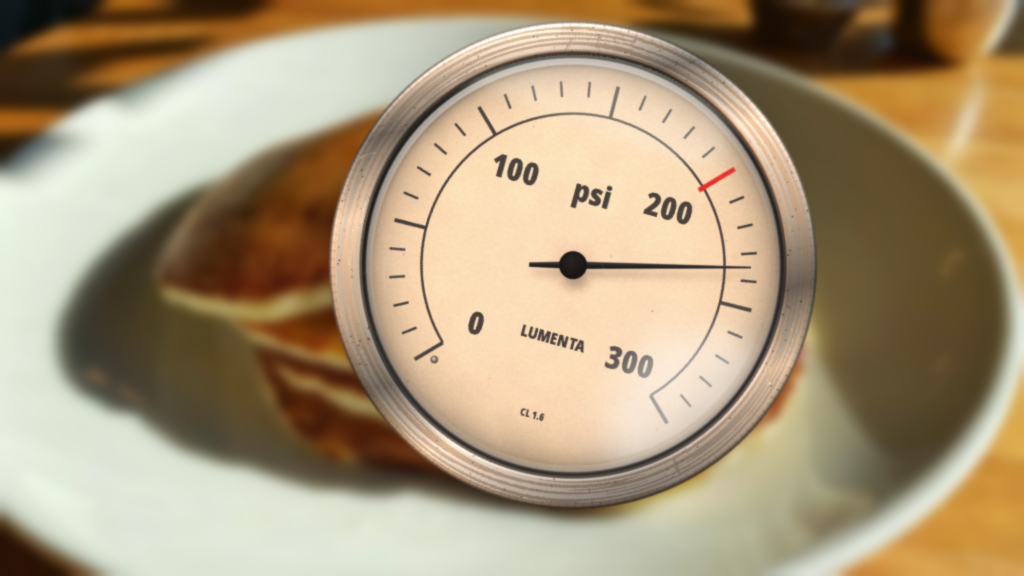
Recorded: {"value": 235, "unit": "psi"}
